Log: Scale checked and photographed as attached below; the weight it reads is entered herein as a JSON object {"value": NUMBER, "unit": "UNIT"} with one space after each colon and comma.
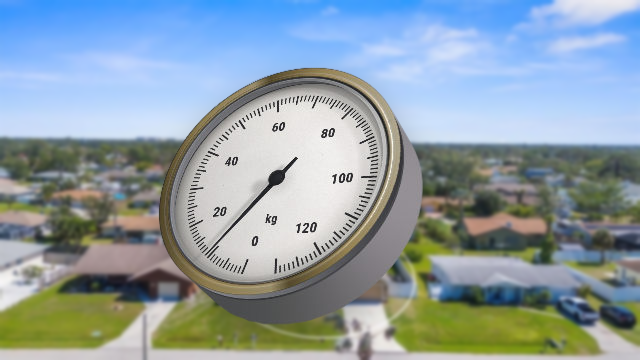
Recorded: {"value": 10, "unit": "kg"}
